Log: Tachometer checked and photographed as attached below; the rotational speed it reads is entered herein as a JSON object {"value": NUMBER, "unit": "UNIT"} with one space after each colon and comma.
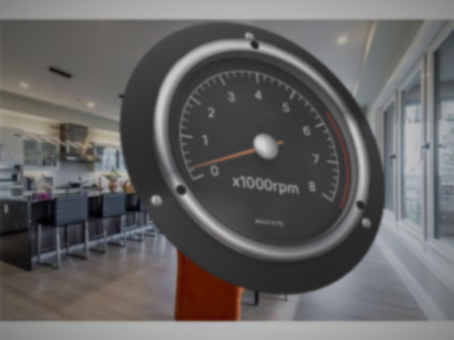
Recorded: {"value": 200, "unit": "rpm"}
